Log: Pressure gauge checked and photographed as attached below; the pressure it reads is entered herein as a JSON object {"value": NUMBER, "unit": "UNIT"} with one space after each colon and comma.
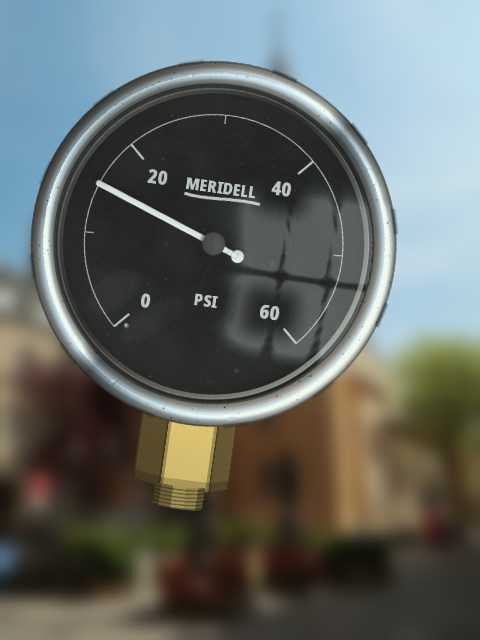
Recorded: {"value": 15, "unit": "psi"}
